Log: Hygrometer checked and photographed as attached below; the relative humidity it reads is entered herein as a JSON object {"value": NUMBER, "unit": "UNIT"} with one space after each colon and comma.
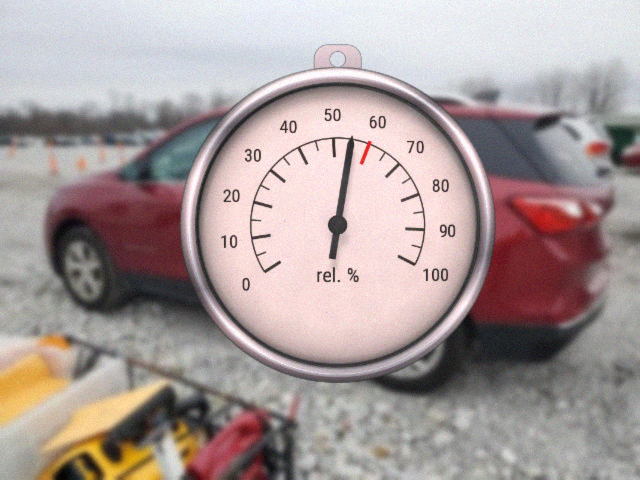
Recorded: {"value": 55, "unit": "%"}
